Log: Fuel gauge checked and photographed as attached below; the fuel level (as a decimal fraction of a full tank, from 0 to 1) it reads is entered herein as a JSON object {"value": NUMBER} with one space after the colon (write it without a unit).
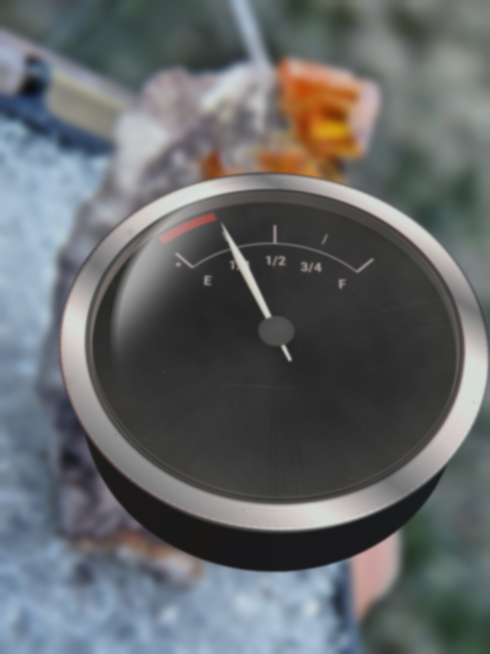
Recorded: {"value": 0.25}
